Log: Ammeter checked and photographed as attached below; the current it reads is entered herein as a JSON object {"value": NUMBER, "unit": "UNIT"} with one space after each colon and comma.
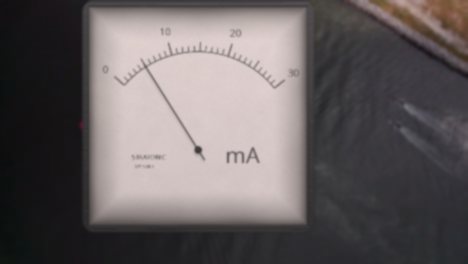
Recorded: {"value": 5, "unit": "mA"}
